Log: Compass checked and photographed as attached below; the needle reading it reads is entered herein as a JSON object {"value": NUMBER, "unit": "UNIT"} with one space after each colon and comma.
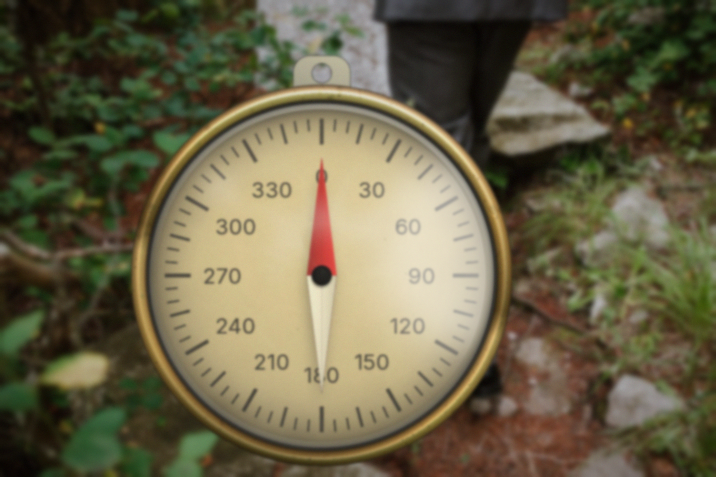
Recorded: {"value": 0, "unit": "°"}
